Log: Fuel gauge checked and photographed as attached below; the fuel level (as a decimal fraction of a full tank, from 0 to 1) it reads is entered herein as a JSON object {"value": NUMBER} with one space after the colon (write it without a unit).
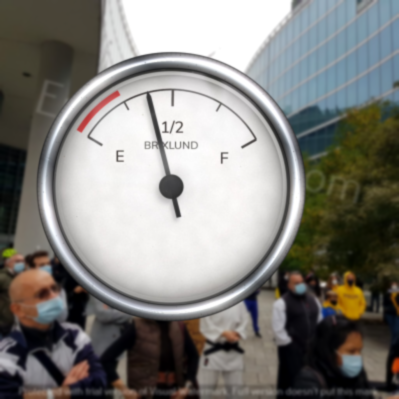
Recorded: {"value": 0.375}
